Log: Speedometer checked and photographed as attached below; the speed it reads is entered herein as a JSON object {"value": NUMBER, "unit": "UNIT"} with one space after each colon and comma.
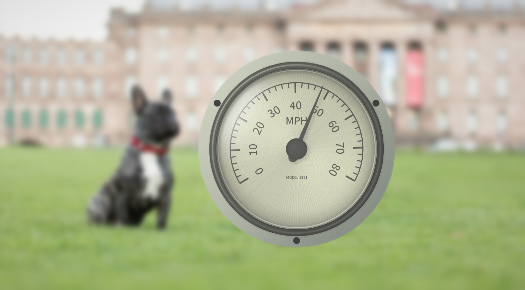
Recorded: {"value": 48, "unit": "mph"}
